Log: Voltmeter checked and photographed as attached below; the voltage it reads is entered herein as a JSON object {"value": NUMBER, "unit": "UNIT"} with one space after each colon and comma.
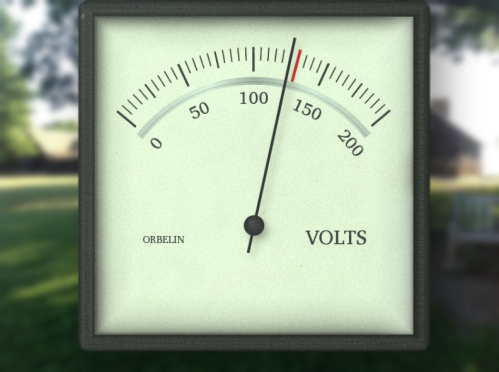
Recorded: {"value": 125, "unit": "V"}
